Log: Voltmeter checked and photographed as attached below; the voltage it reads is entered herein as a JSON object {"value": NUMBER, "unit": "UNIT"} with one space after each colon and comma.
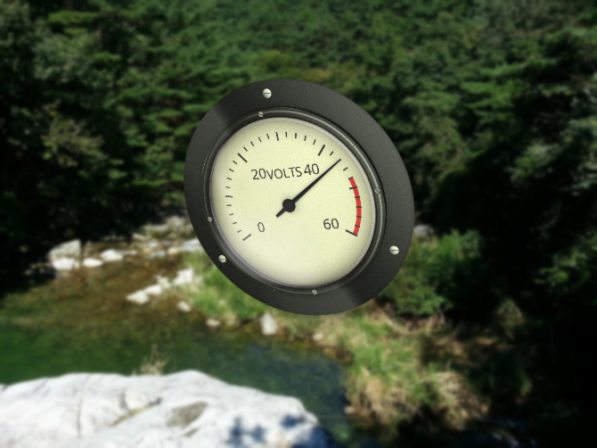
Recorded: {"value": 44, "unit": "V"}
